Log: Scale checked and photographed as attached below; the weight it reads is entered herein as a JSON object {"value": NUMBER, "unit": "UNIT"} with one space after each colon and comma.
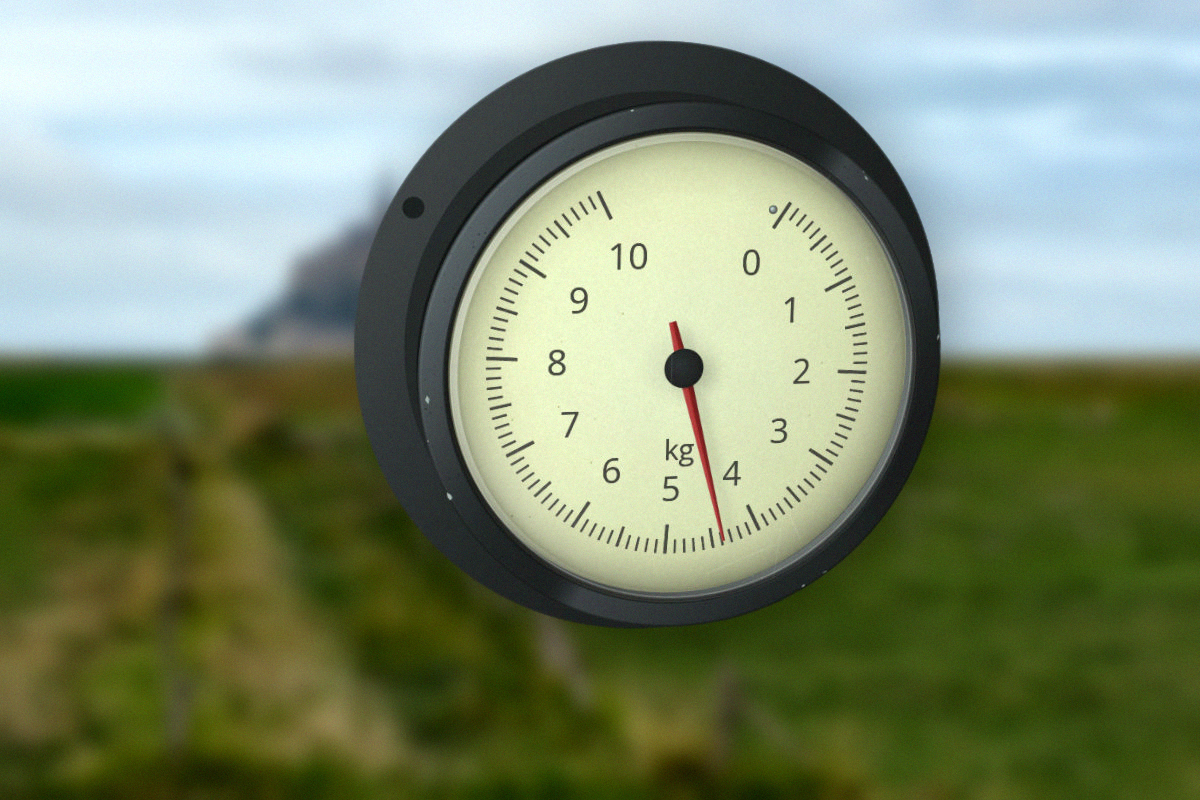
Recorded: {"value": 4.4, "unit": "kg"}
